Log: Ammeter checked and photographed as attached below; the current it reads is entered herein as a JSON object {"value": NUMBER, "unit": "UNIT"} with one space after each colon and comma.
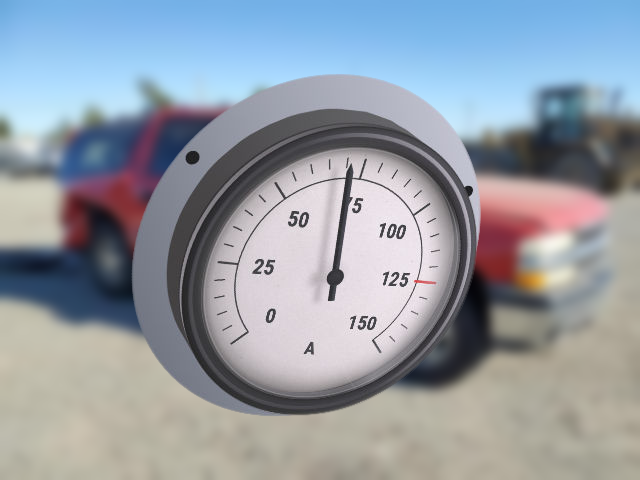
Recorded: {"value": 70, "unit": "A"}
